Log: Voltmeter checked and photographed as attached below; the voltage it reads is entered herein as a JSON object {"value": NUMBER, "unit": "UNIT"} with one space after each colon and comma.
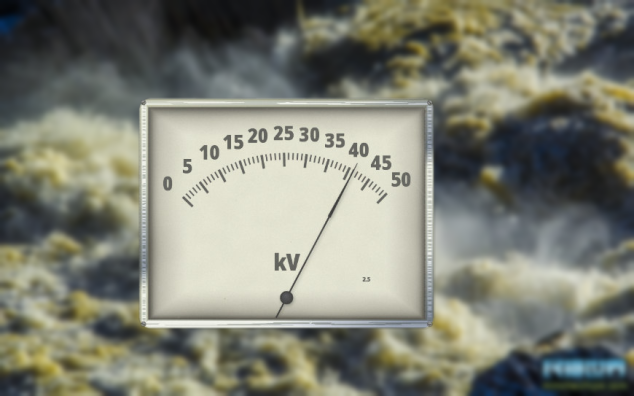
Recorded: {"value": 41, "unit": "kV"}
